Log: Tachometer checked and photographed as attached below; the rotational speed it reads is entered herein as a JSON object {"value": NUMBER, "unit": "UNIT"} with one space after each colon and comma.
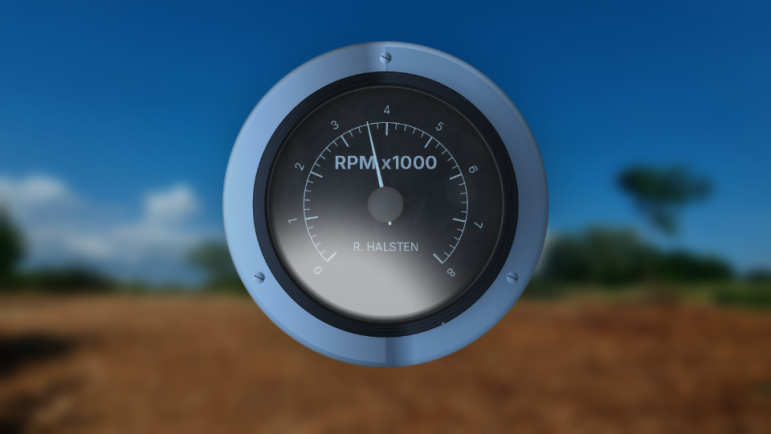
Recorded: {"value": 3600, "unit": "rpm"}
